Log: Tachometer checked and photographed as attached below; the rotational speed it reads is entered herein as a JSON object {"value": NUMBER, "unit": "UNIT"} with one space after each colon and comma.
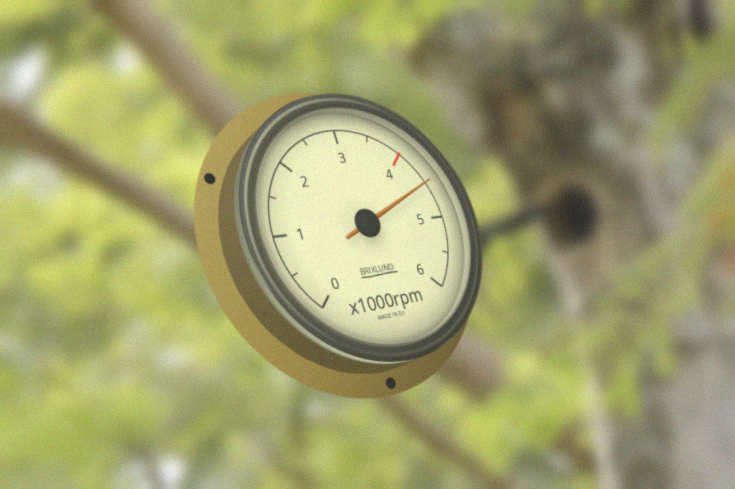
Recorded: {"value": 4500, "unit": "rpm"}
